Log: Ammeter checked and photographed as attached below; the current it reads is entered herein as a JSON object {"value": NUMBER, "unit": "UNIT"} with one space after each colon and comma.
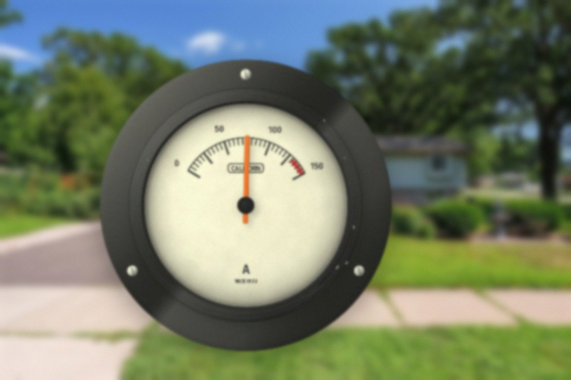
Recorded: {"value": 75, "unit": "A"}
